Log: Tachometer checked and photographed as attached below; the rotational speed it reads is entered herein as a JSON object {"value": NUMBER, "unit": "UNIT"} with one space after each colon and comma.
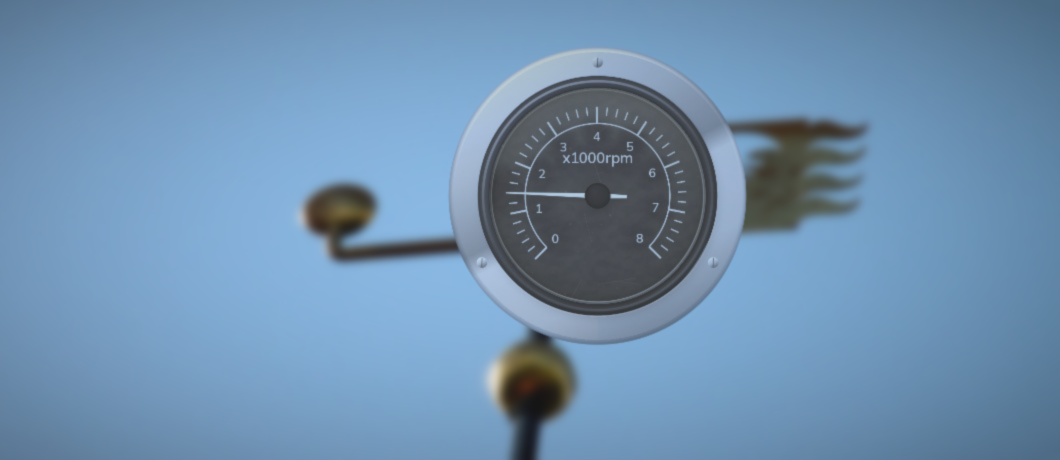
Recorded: {"value": 1400, "unit": "rpm"}
